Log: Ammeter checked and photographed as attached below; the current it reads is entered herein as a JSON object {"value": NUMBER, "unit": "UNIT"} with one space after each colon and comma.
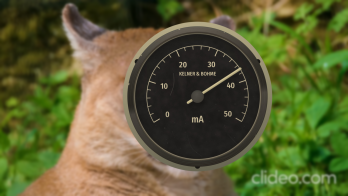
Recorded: {"value": 37, "unit": "mA"}
